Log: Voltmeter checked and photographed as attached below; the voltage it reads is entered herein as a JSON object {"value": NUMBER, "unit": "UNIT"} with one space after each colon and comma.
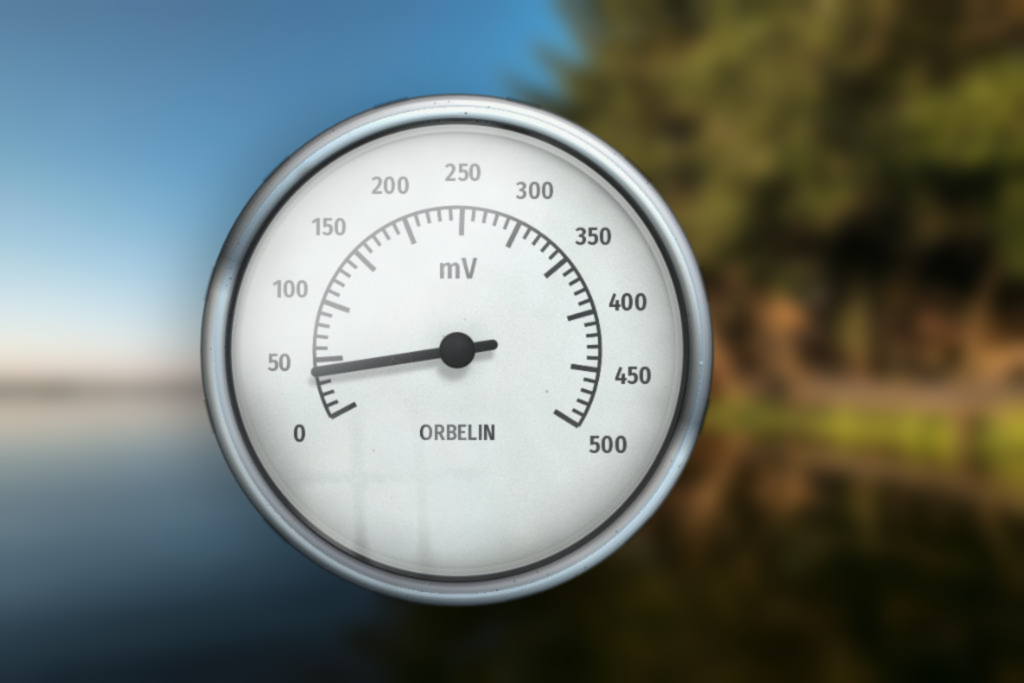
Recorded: {"value": 40, "unit": "mV"}
